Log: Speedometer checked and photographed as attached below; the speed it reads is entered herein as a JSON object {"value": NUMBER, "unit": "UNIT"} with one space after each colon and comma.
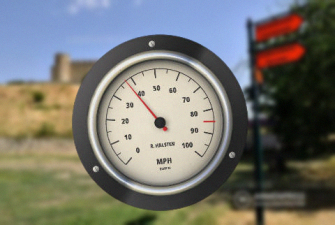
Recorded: {"value": 37.5, "unit": "mph"}
